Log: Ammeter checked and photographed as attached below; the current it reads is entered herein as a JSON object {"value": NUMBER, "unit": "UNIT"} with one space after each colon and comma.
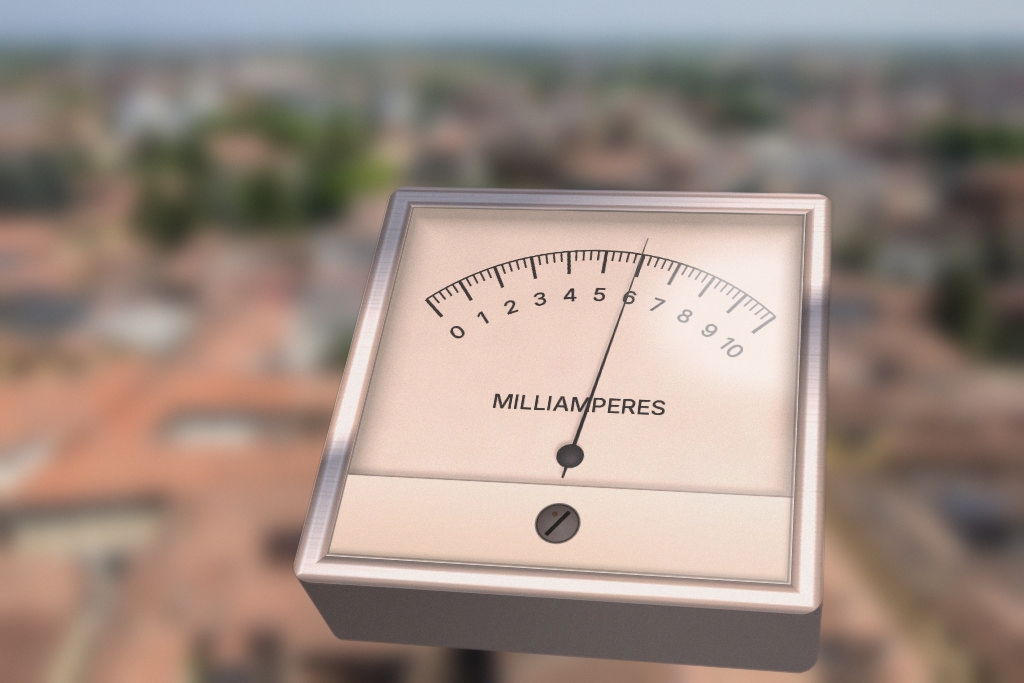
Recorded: {"value": 6, "unit": "mA"}
